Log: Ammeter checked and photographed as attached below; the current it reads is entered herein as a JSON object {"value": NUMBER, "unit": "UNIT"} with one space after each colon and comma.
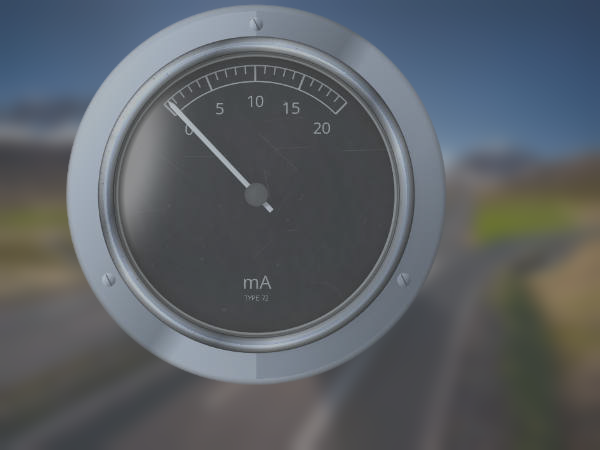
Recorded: {"value": 0.5, "unit": "mA"}
